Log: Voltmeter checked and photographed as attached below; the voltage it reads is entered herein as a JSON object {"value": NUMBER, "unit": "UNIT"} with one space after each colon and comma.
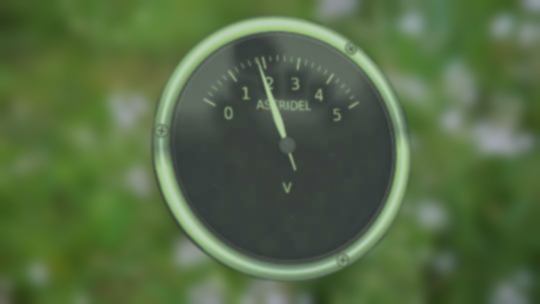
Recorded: {"value": 1.8, "unit": "V"}
